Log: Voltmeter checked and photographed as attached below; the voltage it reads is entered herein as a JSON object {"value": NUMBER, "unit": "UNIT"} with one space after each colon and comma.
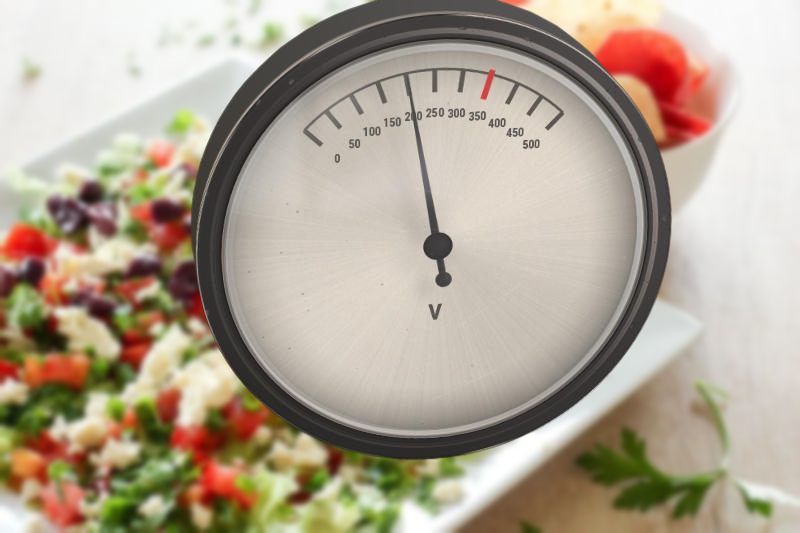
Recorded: {"value": 200, "unit": "V"}
